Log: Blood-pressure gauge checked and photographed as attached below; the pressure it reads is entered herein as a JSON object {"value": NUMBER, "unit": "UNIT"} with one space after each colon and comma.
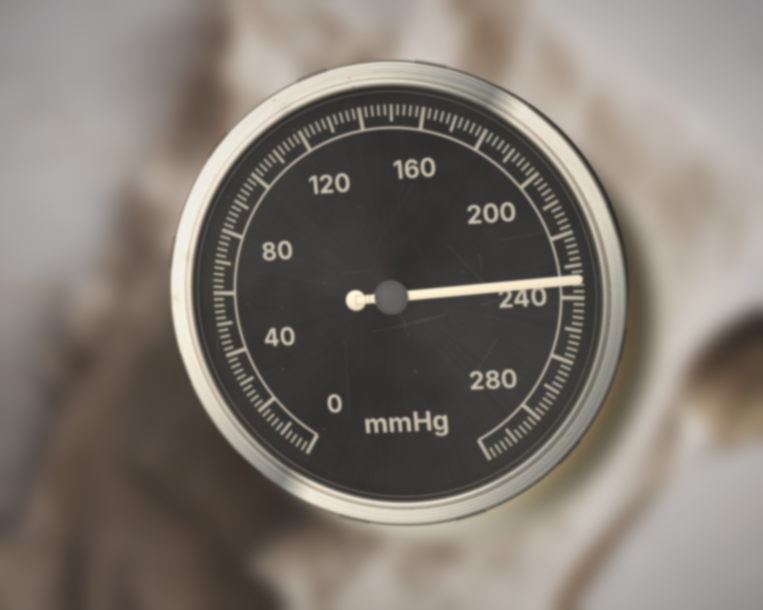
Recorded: {"value": 234, "unit": "mmHg"}
